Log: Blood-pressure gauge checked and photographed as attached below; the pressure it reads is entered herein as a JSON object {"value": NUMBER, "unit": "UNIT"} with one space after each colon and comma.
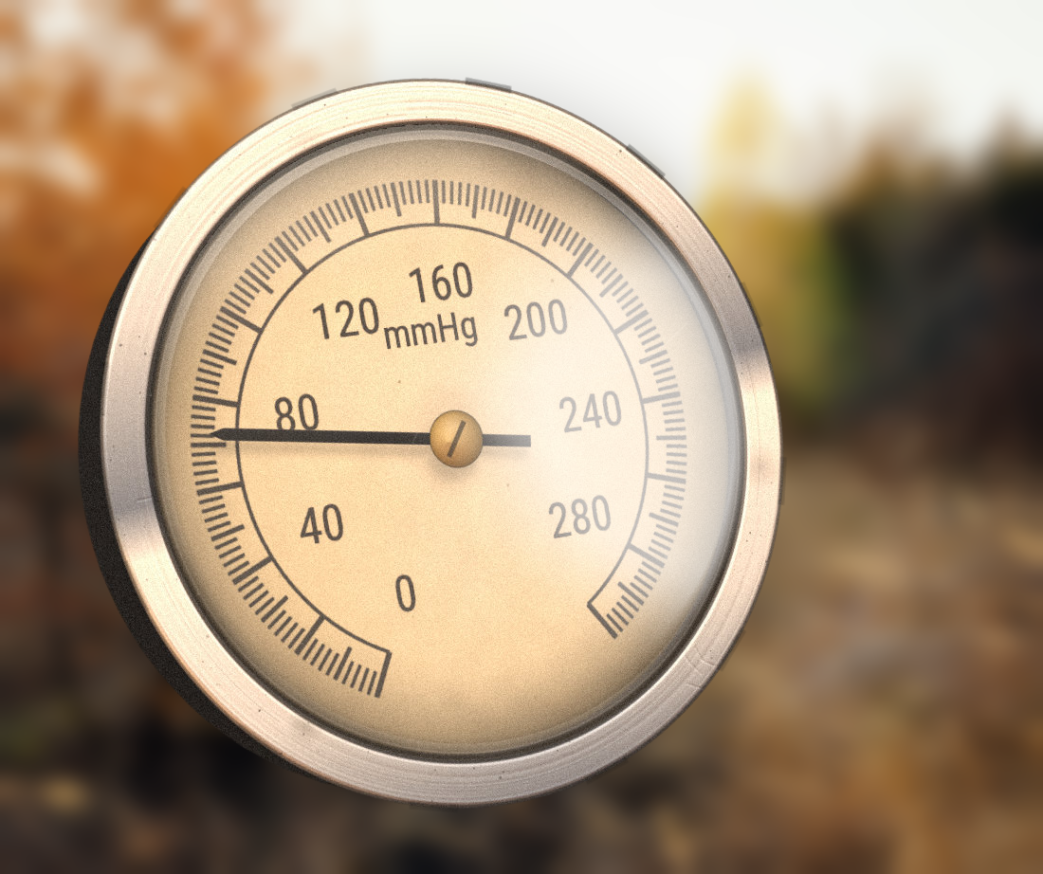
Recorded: {"value": 72, "unit": "mmHg"}
